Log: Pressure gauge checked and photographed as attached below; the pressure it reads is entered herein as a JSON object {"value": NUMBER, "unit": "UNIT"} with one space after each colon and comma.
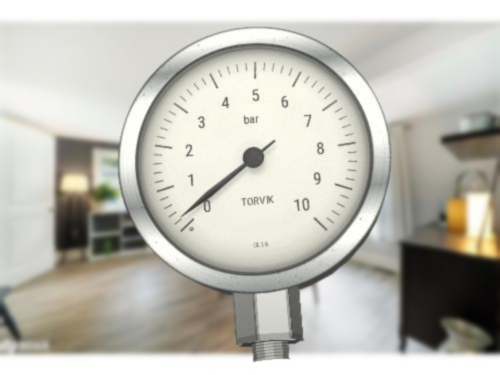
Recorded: {"value": 0.2, "unit": "bar"}
